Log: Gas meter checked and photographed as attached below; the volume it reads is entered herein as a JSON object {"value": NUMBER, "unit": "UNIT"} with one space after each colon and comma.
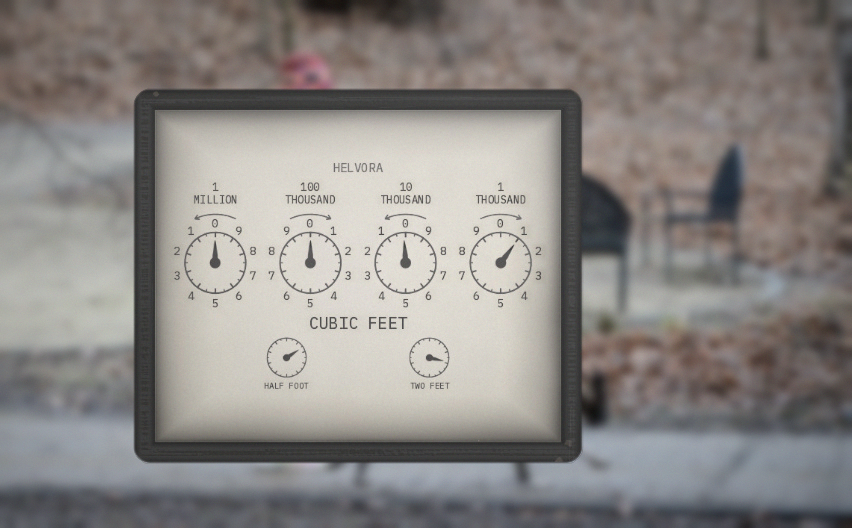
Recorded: {"value": 100, "unit": "ft³"}
